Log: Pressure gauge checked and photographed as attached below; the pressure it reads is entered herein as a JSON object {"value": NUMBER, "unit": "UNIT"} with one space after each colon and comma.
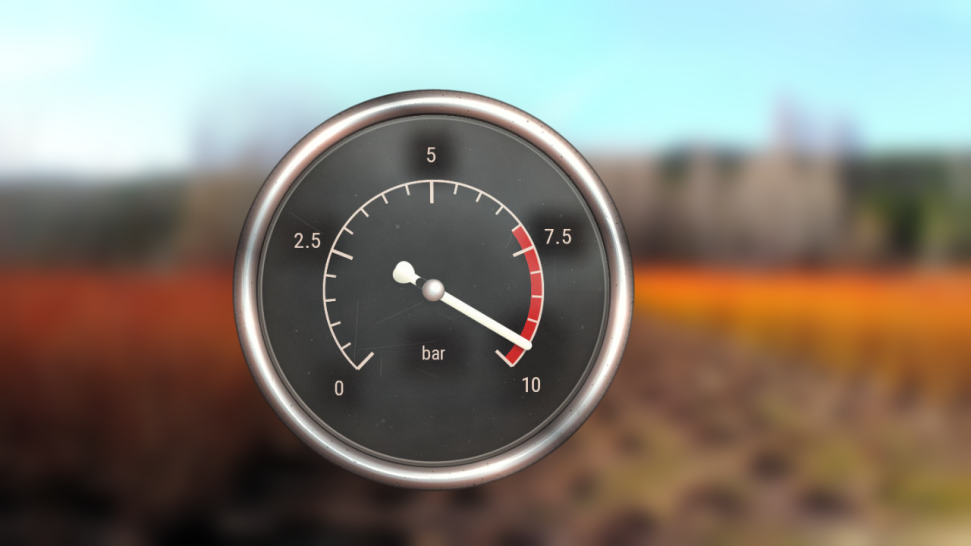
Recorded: {"value": 9.5, "unit": "bar"}
